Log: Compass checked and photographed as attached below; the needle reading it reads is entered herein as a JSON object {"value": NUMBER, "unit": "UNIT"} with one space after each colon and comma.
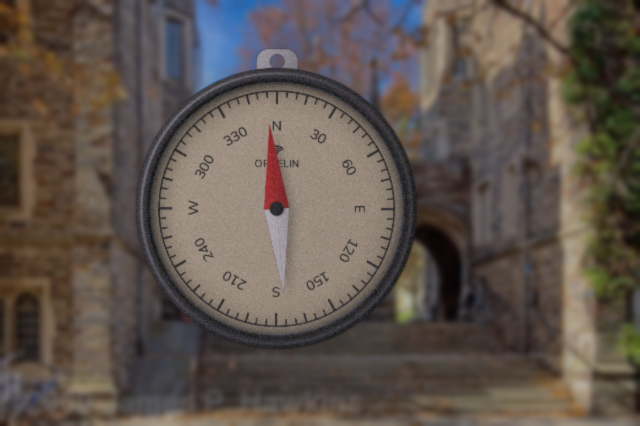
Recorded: {"value": 355, "unit": "°"}
